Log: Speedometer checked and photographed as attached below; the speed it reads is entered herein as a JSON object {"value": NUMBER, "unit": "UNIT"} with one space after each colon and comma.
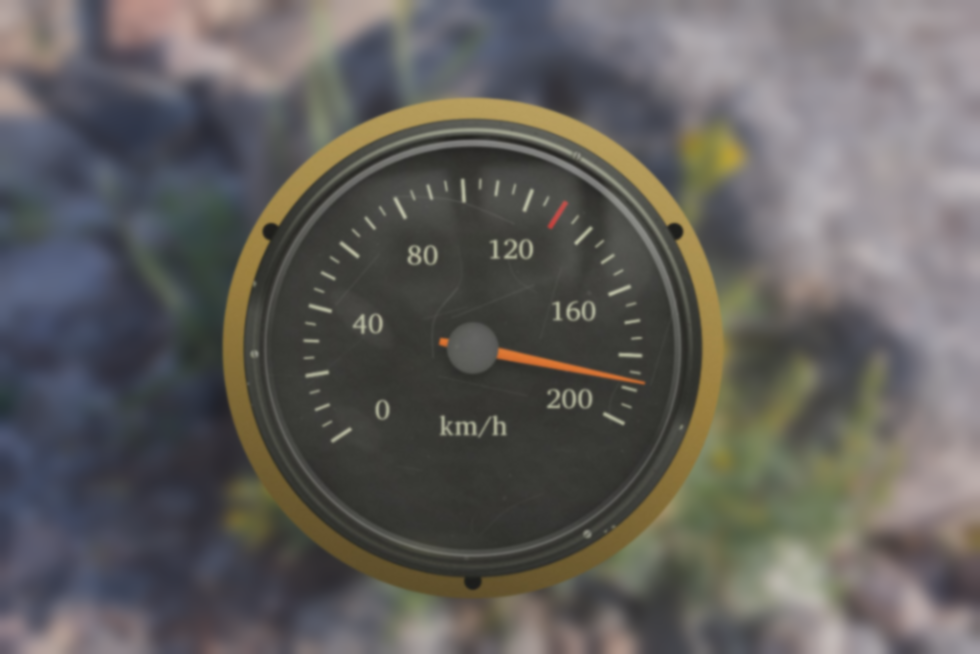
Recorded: {"value": 187.5, "unit": "km/h"}
